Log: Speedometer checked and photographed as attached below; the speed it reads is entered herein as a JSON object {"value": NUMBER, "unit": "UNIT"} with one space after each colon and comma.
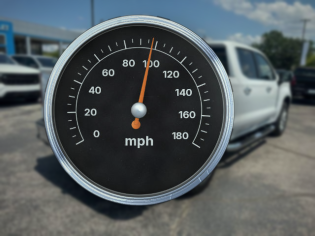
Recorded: {"value": 97.5, "unit": "mph"}
